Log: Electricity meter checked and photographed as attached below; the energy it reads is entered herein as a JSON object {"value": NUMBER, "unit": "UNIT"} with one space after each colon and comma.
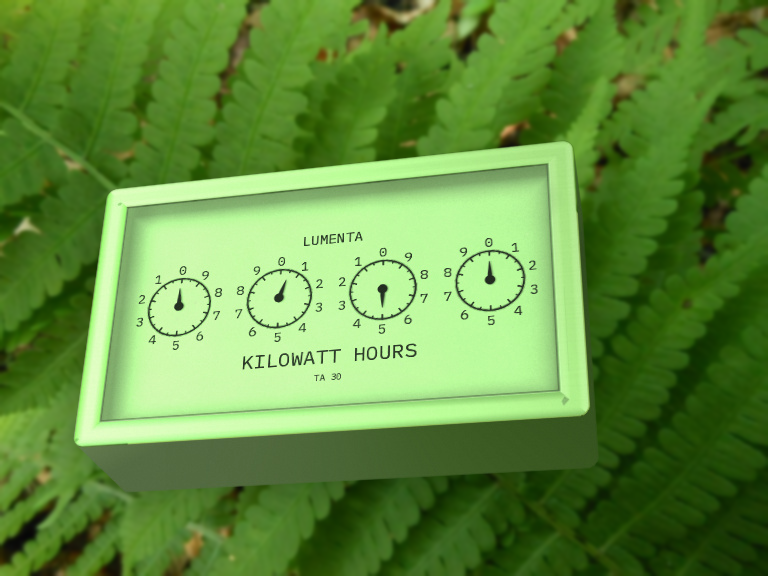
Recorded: {"value": 50, "unit": "kWh"}
